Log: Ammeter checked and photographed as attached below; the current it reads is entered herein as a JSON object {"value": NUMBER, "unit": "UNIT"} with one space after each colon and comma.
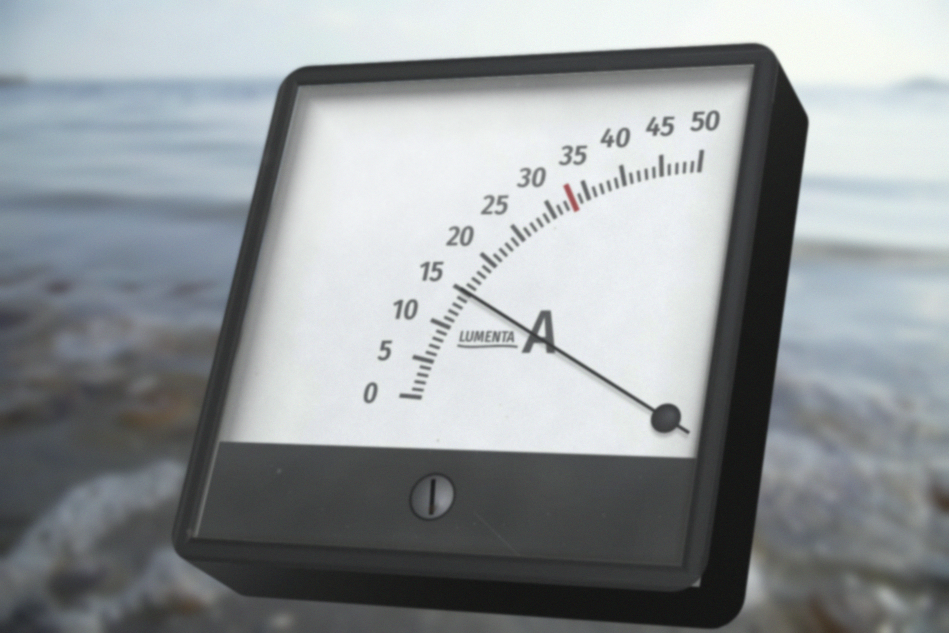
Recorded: {"value": 15, "unit": "A"}
